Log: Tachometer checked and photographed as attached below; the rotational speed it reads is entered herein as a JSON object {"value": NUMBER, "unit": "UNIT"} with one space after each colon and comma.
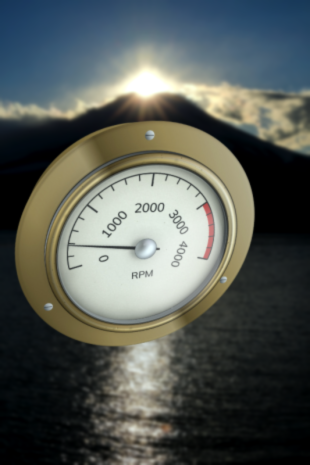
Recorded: {"value": 400, "unit": "rpm"}
